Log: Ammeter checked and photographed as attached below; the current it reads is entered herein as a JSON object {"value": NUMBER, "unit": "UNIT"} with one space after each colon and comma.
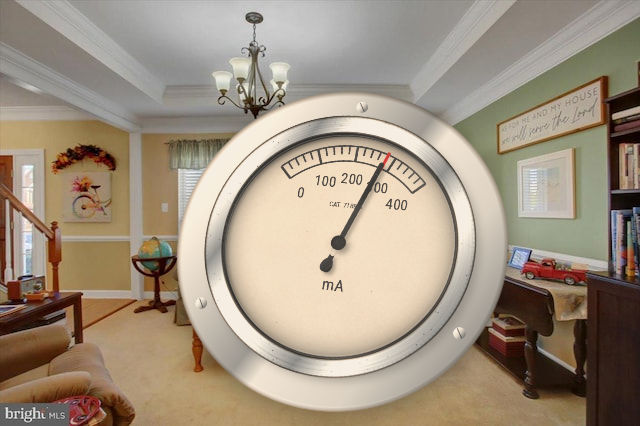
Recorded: {"value": 280, "unit": "mA"}
